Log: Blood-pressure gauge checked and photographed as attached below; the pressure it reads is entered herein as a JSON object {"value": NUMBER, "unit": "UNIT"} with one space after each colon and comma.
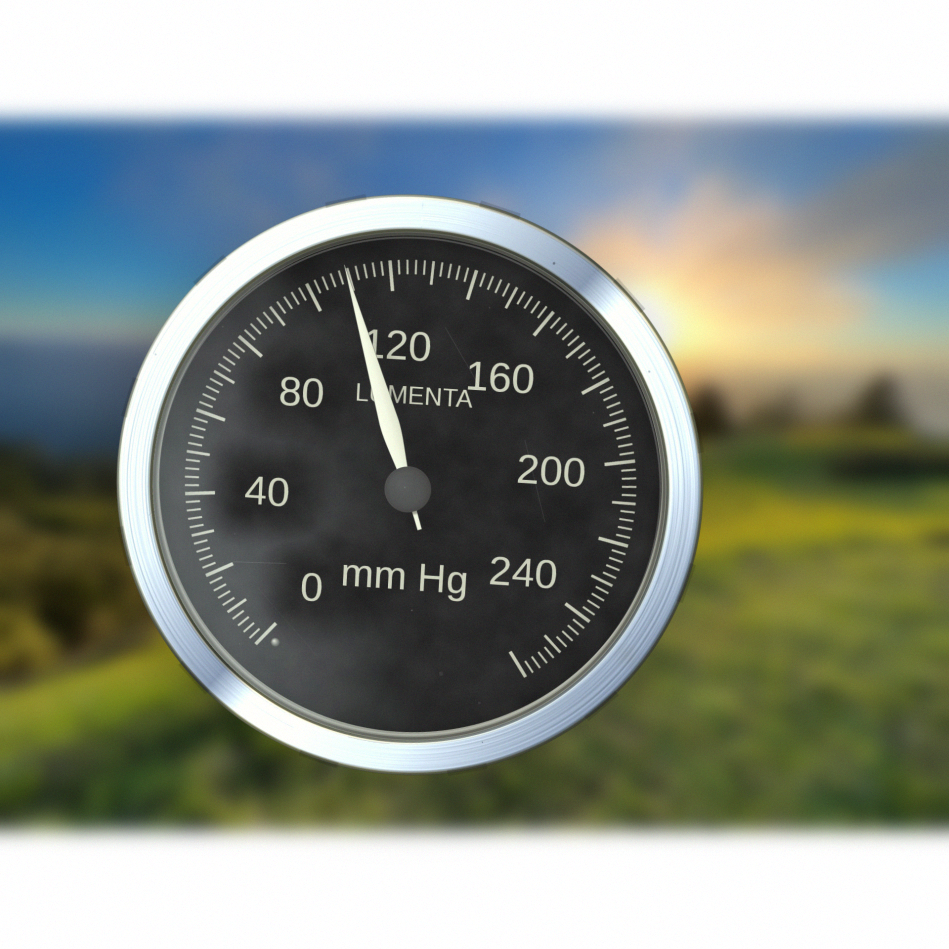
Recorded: {"value": 110, "unit": "mmHg"}
